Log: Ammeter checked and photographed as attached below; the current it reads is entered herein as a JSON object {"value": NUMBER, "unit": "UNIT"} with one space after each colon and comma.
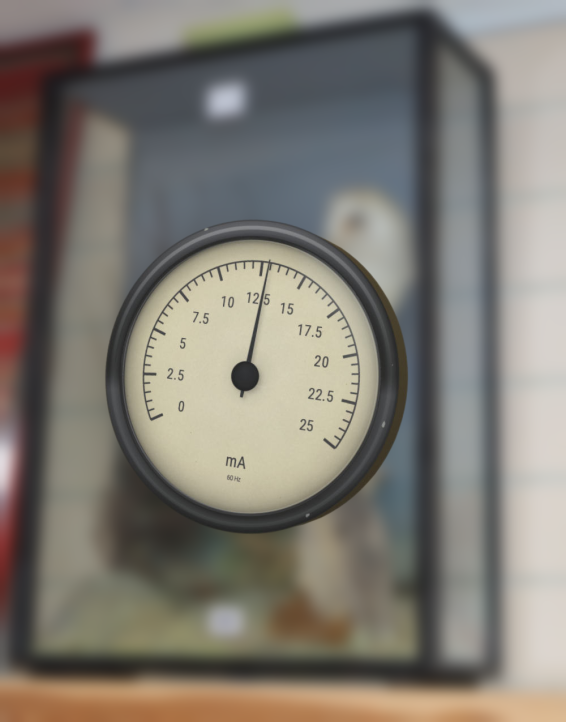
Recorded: {"value": 13, "unit": "mA"}
